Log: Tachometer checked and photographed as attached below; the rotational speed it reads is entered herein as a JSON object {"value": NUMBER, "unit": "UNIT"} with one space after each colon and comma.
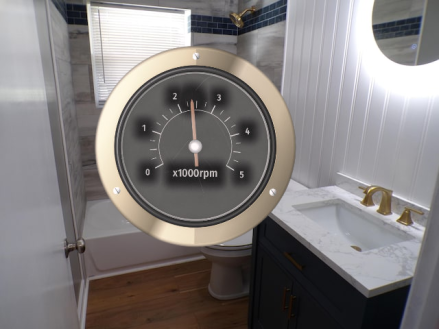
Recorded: {"value": 2375, "unit": "rpm"}
